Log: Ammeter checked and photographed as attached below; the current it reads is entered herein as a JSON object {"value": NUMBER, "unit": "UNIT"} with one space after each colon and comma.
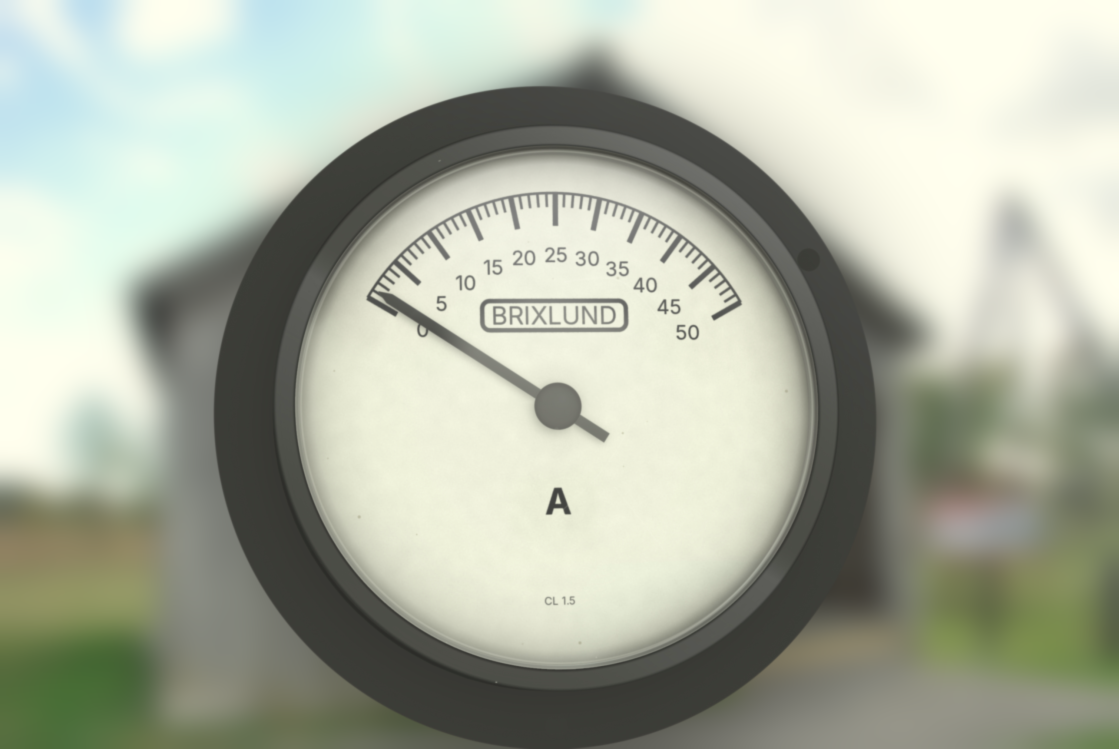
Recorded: {"value": 1, "unit": "A"}
